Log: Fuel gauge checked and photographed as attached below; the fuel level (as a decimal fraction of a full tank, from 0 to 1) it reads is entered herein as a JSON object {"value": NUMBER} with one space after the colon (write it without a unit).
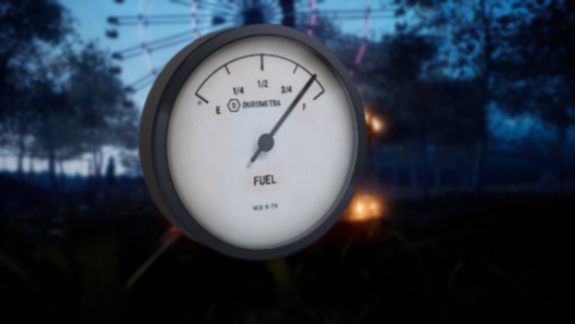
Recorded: {"value": 0.875}
